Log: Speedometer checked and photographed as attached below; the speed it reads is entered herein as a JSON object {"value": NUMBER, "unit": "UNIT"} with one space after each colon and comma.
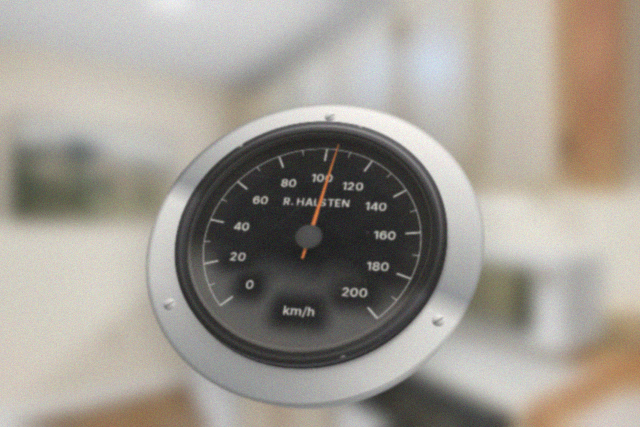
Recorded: {"value": 105, "unit": "km/h"}
